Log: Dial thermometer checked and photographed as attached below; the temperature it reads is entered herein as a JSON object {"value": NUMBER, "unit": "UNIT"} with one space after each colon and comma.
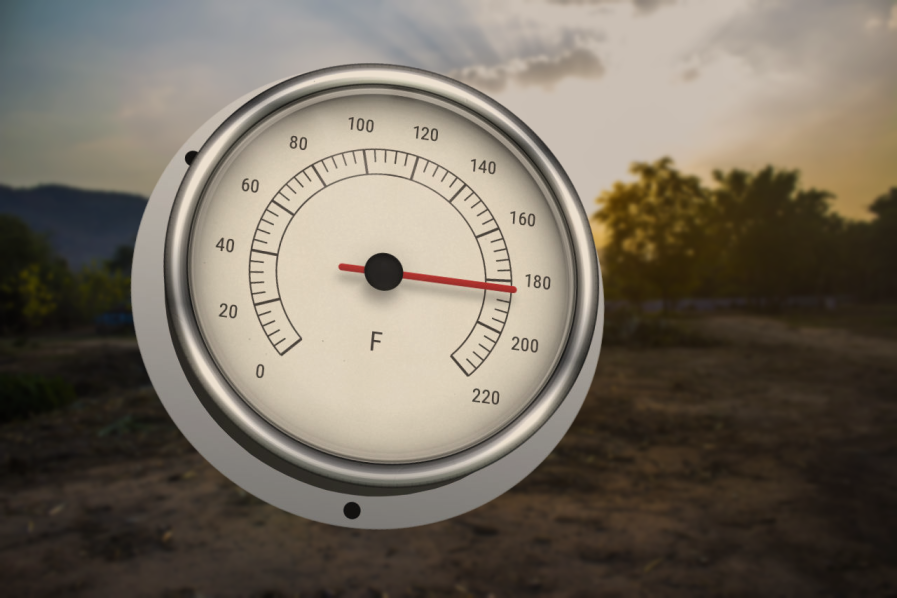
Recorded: {"value": 184, "unit": "°F"}
